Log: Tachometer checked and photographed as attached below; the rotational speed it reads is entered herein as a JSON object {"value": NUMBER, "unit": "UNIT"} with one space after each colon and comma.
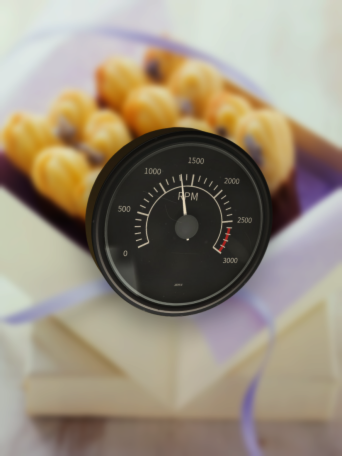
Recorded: {"value": 1300, "unit": "rpm"}
